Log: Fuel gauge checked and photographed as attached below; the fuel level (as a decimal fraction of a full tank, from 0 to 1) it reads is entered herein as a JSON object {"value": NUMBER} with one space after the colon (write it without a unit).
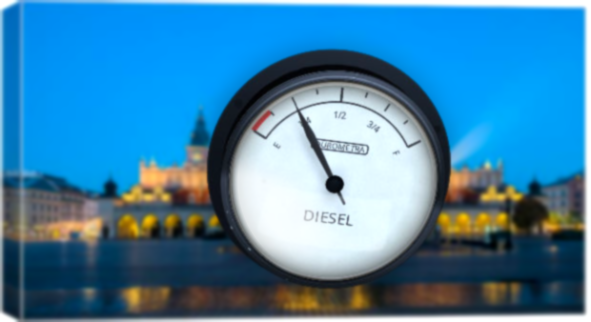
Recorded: {"value": 0.25}
